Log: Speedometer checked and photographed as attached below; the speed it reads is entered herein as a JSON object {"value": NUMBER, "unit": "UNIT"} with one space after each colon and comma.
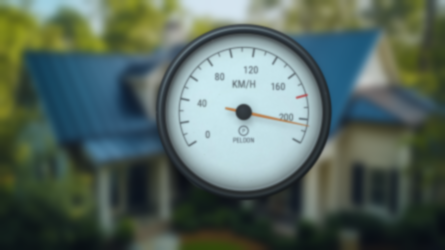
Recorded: {"value": 205, "unit": "km/h"}
